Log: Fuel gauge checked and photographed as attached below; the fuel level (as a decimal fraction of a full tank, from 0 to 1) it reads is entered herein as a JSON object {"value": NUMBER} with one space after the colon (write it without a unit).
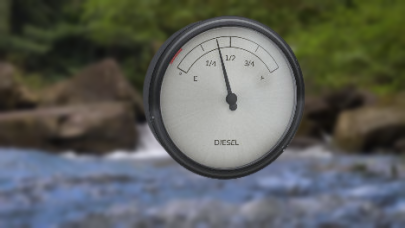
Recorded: {"value": 0.375}
